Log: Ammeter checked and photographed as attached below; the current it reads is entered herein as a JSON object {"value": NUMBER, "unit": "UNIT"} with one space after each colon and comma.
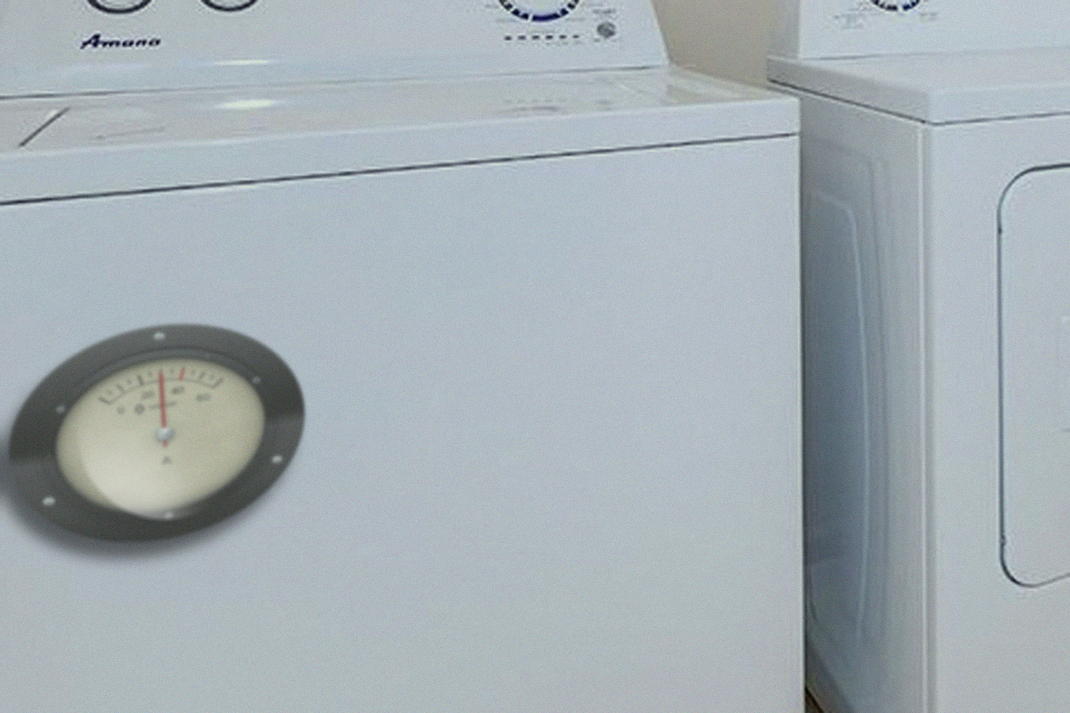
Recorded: {"value": 30, "unit": "A"}
